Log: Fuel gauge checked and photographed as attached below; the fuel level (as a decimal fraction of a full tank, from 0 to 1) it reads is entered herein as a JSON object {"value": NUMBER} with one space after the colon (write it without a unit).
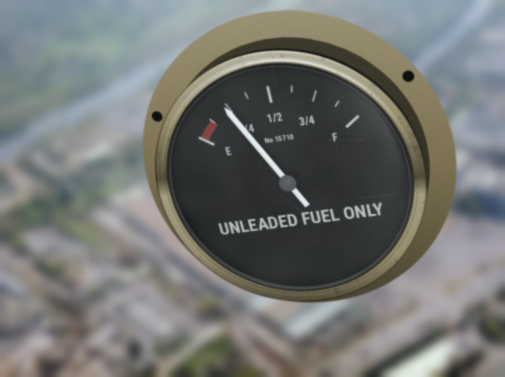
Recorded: {"value": 0.25}
